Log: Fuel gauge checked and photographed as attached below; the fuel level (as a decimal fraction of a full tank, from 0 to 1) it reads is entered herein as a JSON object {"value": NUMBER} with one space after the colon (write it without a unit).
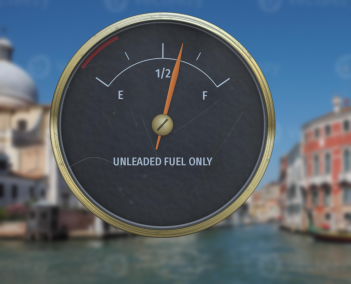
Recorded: {"value": 0.625}
